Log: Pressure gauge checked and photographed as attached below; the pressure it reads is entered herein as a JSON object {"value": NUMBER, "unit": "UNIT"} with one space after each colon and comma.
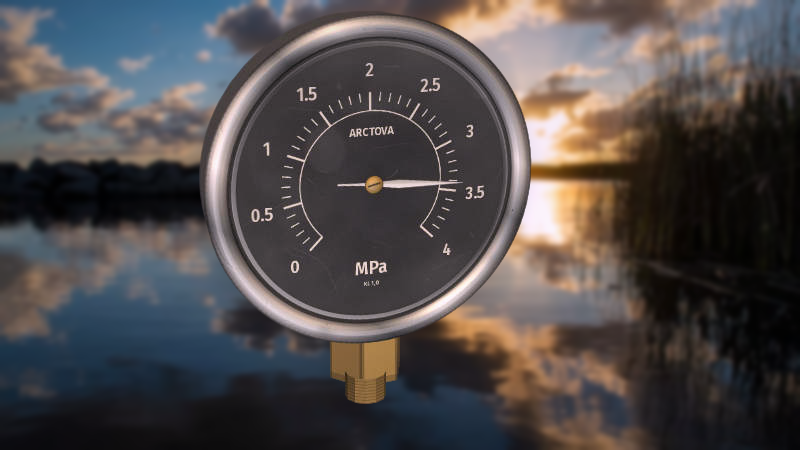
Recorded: {"value": 3.4, "unit": "MPa"}
